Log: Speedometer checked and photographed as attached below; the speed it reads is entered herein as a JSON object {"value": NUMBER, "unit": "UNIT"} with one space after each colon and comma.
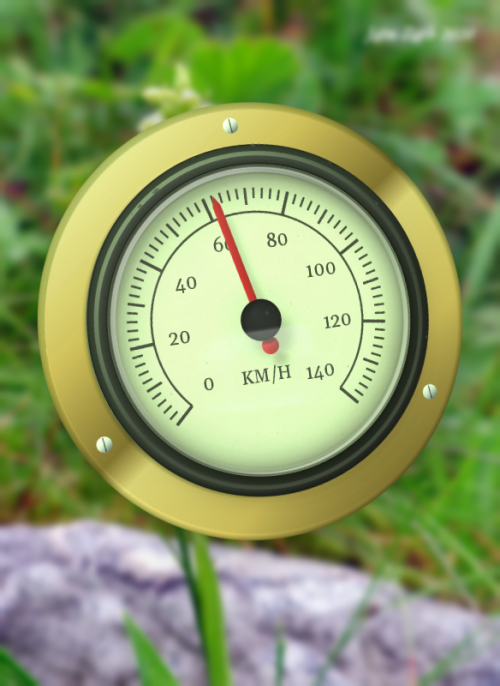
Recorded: {"value": 62, "unit": "km/h"}
